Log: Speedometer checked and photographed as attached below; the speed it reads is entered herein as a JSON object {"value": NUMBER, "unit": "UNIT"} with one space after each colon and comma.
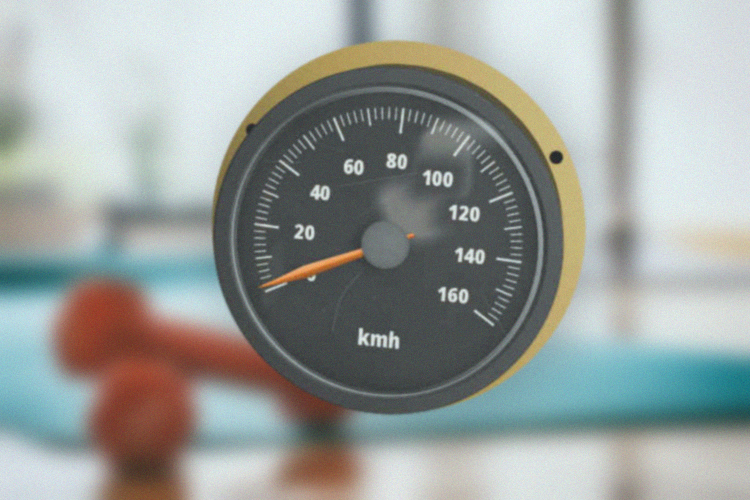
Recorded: {"value": 2, "unit": "km/h"}
